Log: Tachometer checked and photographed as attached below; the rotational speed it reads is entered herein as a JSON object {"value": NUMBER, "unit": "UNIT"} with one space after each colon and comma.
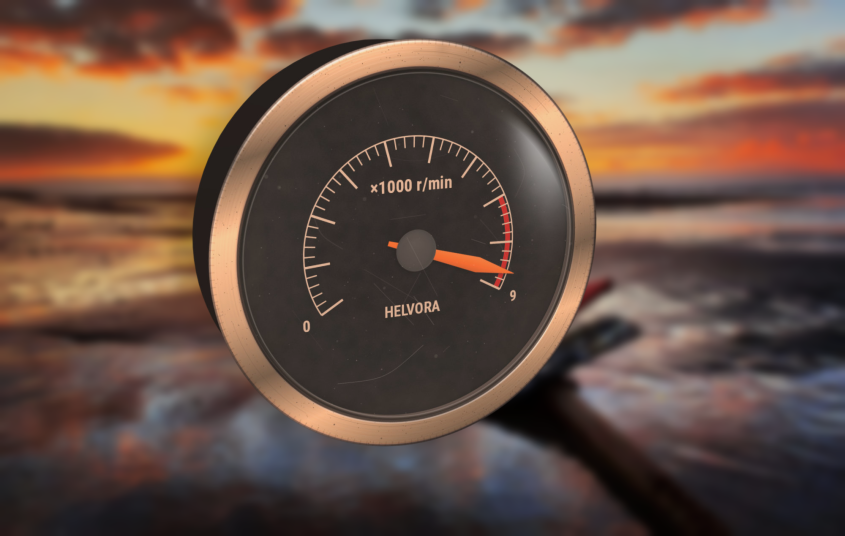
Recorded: {"value": 8600, "unit": "rpm"}
